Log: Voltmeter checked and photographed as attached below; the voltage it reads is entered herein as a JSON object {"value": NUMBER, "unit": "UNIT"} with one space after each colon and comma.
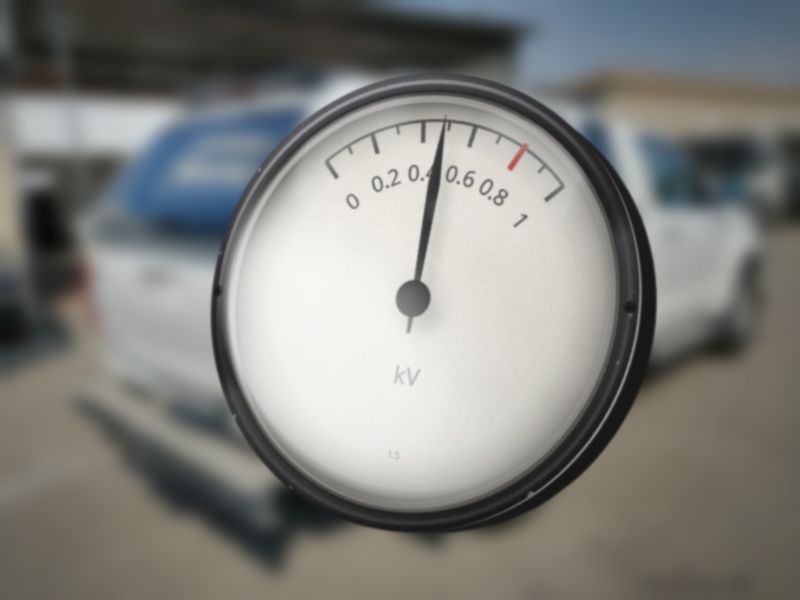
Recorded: {"value": 0.5, "unit": "kV"}
